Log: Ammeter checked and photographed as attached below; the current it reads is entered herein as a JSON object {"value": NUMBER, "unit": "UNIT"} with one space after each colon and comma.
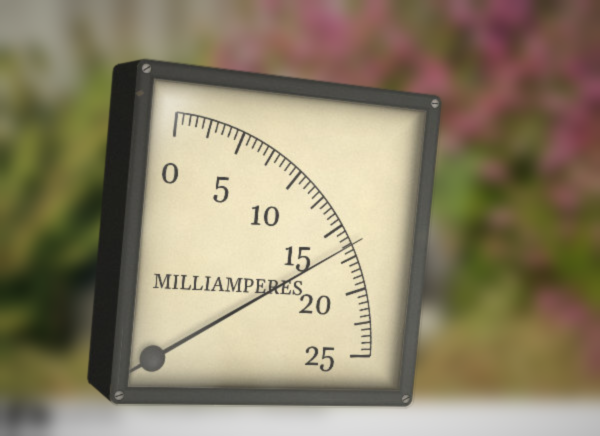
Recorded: {"value": 16.5, "unit": "mA"}
